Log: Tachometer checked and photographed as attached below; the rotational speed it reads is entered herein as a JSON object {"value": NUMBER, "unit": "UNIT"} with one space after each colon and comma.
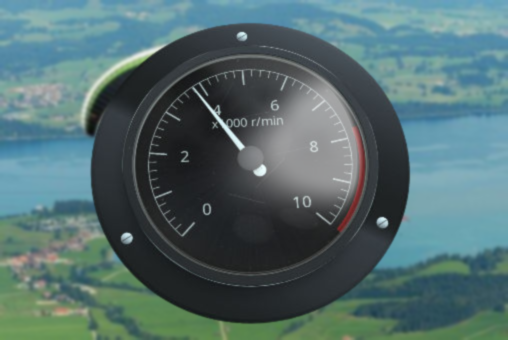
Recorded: {"value": 3800, "unit": "rpm"}
